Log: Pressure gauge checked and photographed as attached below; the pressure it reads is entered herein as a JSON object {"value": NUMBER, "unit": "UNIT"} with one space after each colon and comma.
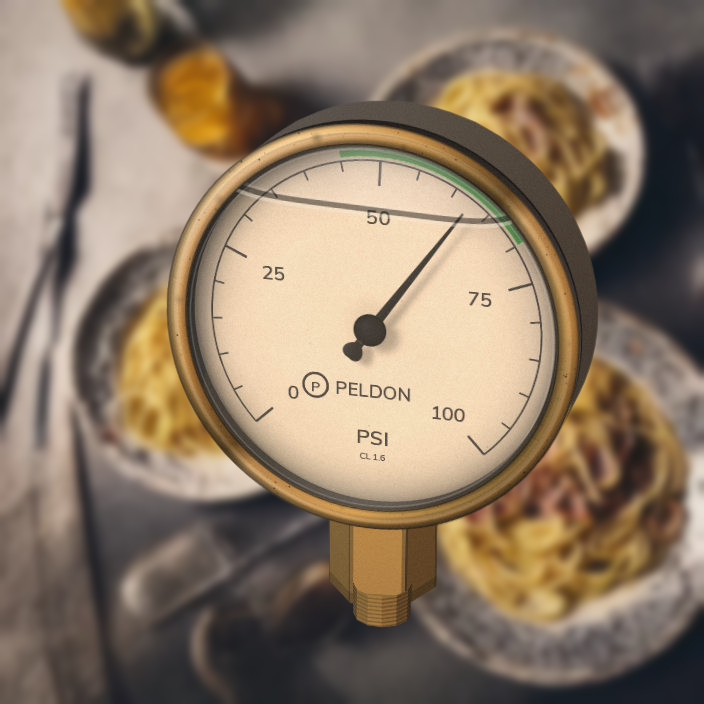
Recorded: {"value": 62.5, "unit": "psi"}
